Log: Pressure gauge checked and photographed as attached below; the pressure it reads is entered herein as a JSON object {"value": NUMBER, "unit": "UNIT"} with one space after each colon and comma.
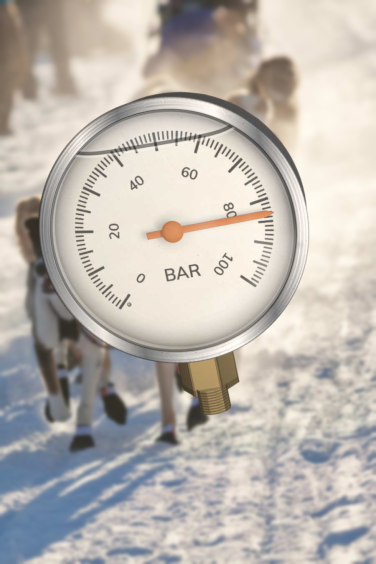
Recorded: {"value": 83, "unit": "bar"}
